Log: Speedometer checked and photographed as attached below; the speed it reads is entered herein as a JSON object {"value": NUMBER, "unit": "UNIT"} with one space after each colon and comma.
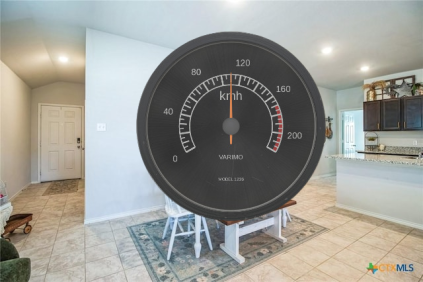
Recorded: {"value": 110, "unit": "km/h"}
